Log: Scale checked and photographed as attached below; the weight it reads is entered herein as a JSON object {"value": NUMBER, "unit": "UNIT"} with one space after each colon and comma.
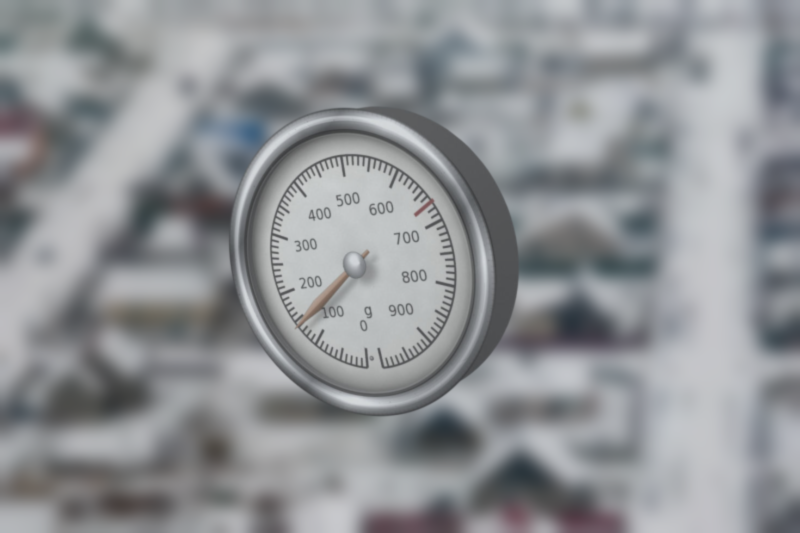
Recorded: {"value": 140, "unit": "g"}
